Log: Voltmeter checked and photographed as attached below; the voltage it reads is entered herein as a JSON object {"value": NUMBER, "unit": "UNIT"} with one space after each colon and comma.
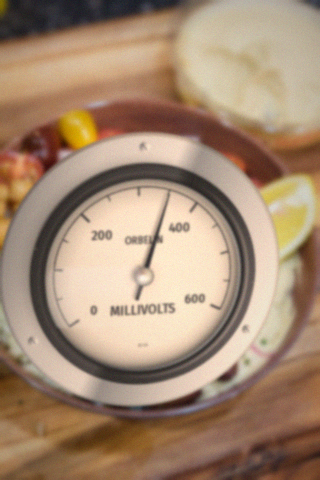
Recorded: {"value": 350, "unit": "mV"}
